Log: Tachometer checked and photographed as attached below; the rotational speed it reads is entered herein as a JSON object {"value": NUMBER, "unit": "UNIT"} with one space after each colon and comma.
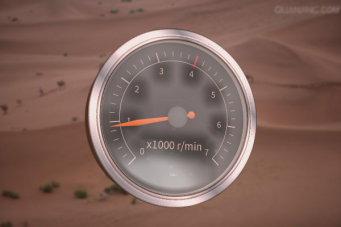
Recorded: {"value": 900, "unit": "rpm"}
